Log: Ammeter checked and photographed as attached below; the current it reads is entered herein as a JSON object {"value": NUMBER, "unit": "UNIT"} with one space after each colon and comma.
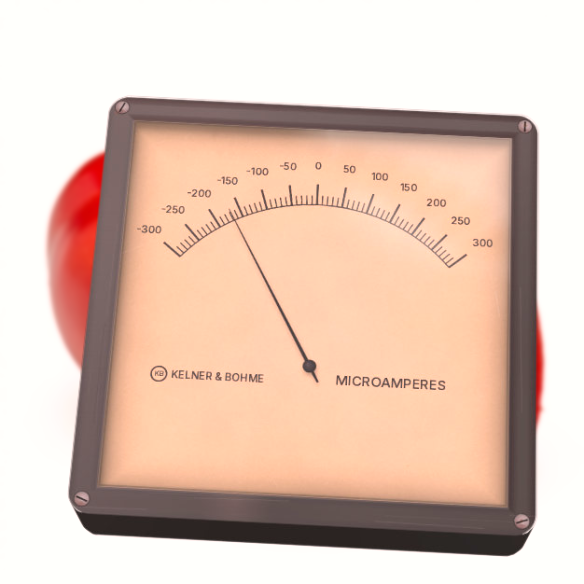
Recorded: {"value": -170, "unit": "µA"}
